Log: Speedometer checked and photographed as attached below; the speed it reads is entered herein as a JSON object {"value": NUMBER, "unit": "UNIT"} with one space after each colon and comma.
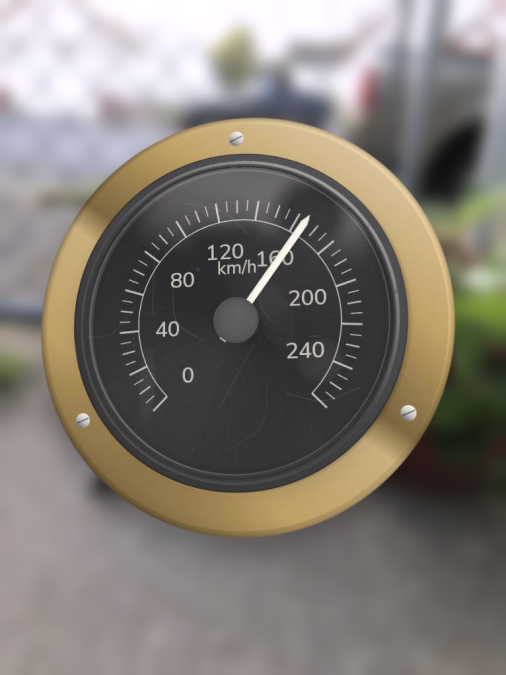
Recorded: {"value": 165, "unit": "km/h"}
